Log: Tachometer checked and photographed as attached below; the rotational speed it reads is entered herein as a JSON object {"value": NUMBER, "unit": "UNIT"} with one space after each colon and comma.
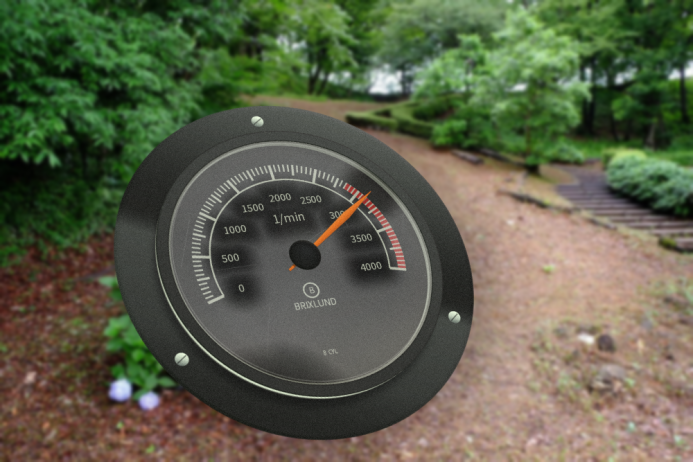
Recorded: {"value": 3100, "unit": "rpm"}
